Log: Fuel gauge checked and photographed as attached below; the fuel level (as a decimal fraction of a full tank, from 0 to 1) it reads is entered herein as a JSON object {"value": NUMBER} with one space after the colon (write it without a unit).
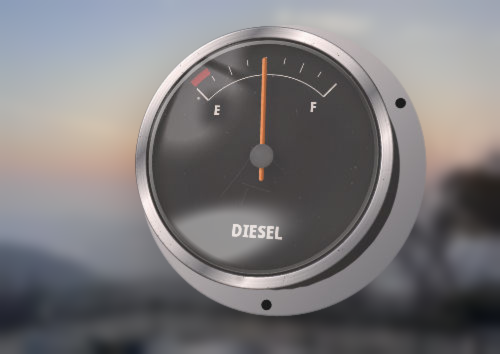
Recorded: {"value": 0.5}
